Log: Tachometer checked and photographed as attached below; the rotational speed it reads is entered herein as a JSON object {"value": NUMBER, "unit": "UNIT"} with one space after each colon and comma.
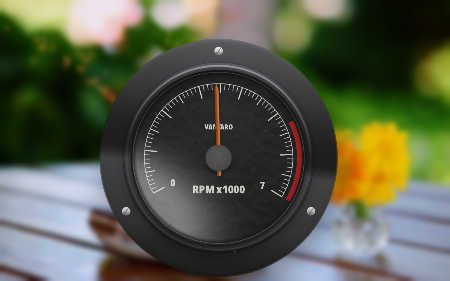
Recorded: {"value": 3400, "unit": "rpm"}
